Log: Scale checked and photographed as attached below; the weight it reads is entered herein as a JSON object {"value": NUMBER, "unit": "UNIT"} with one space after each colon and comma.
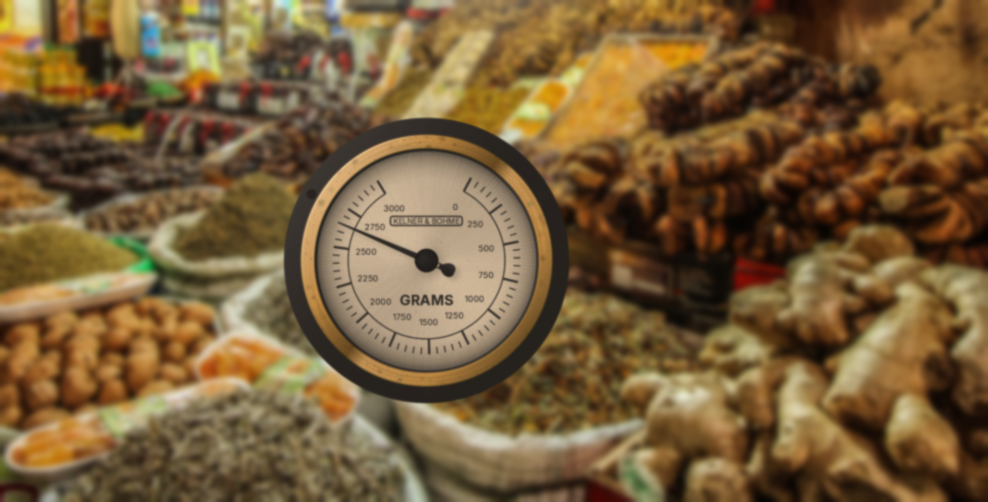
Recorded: {"value": 2650, "unit": "g"}
